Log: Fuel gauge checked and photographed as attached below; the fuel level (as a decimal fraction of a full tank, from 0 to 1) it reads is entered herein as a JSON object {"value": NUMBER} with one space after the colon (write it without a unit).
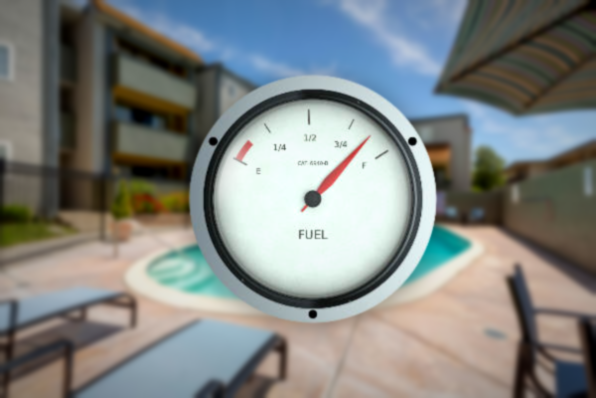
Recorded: {"value": 0.875}
